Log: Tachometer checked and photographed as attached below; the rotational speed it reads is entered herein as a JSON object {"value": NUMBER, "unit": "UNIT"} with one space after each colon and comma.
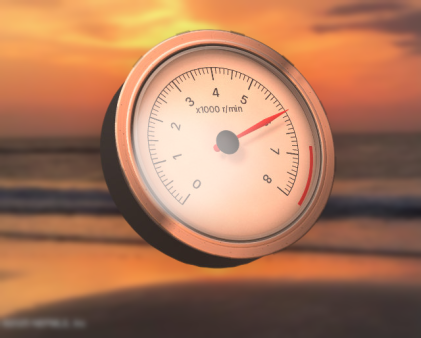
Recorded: {"value": 6000, "unit": "rpm"}
